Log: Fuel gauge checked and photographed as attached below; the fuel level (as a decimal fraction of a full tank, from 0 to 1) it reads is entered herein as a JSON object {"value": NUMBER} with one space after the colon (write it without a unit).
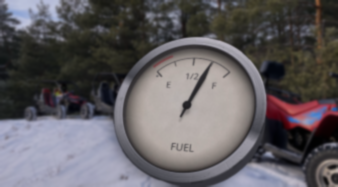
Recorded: {"value": 0.75}
